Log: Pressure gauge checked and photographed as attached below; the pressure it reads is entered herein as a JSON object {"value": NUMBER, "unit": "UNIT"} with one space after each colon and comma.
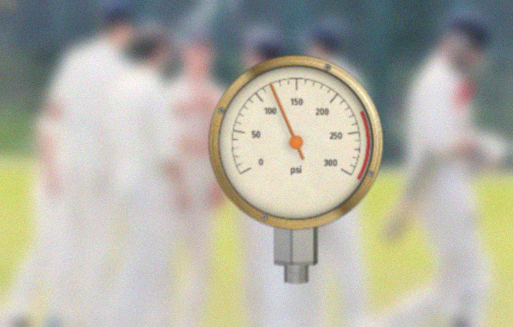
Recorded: {"value": 120, "unit": "psi"}
